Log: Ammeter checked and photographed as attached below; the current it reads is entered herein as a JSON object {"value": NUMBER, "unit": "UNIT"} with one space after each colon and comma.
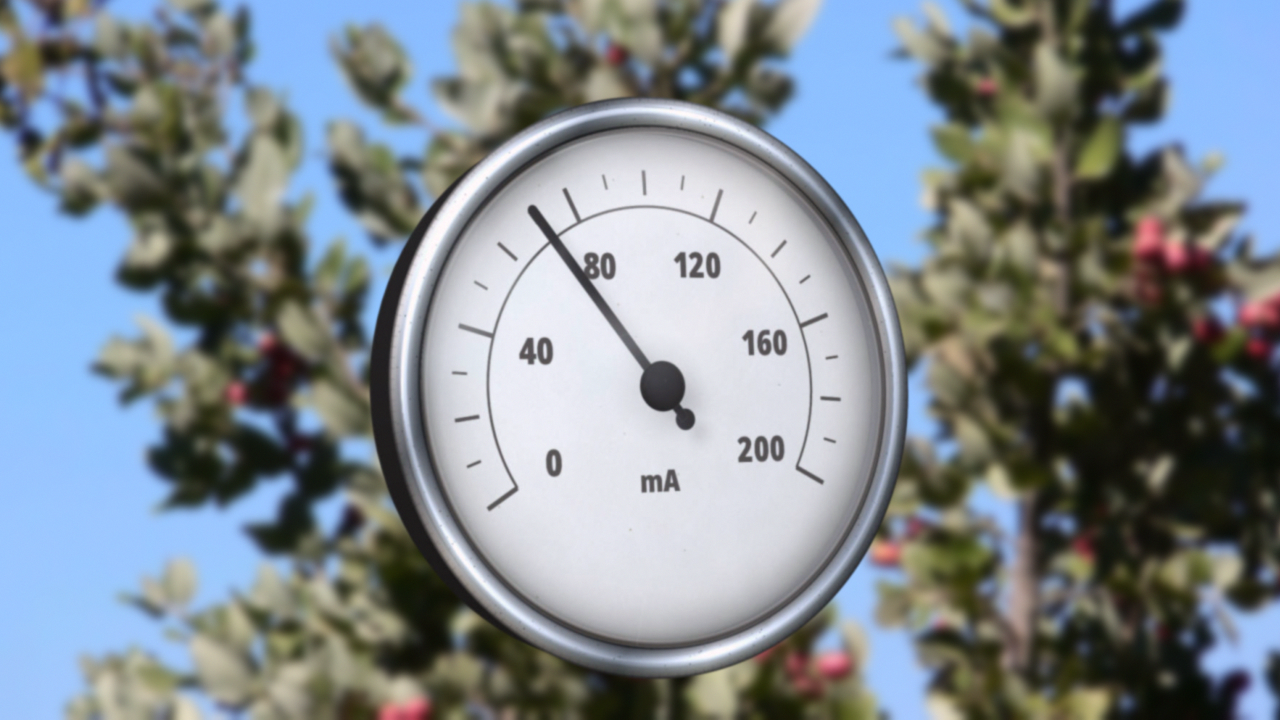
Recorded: {"value": 70, "unit": "mA"}
